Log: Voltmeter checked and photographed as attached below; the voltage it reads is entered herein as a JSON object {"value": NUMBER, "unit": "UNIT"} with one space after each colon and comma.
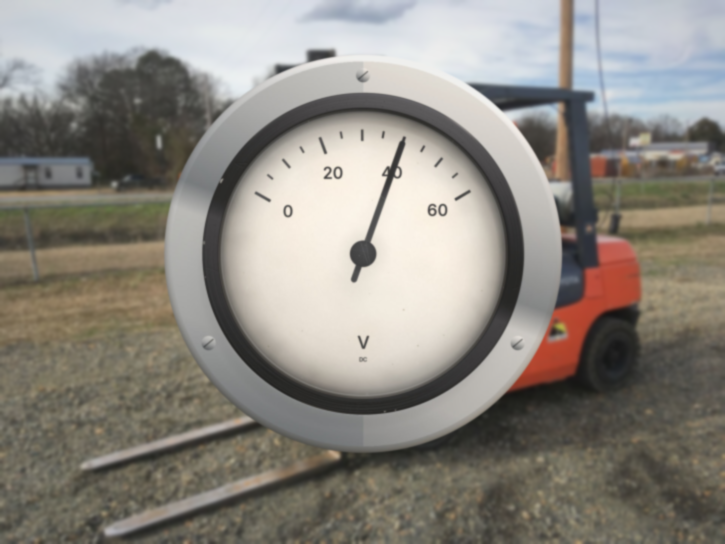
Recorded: {"value": 40, "unit": "V"}
